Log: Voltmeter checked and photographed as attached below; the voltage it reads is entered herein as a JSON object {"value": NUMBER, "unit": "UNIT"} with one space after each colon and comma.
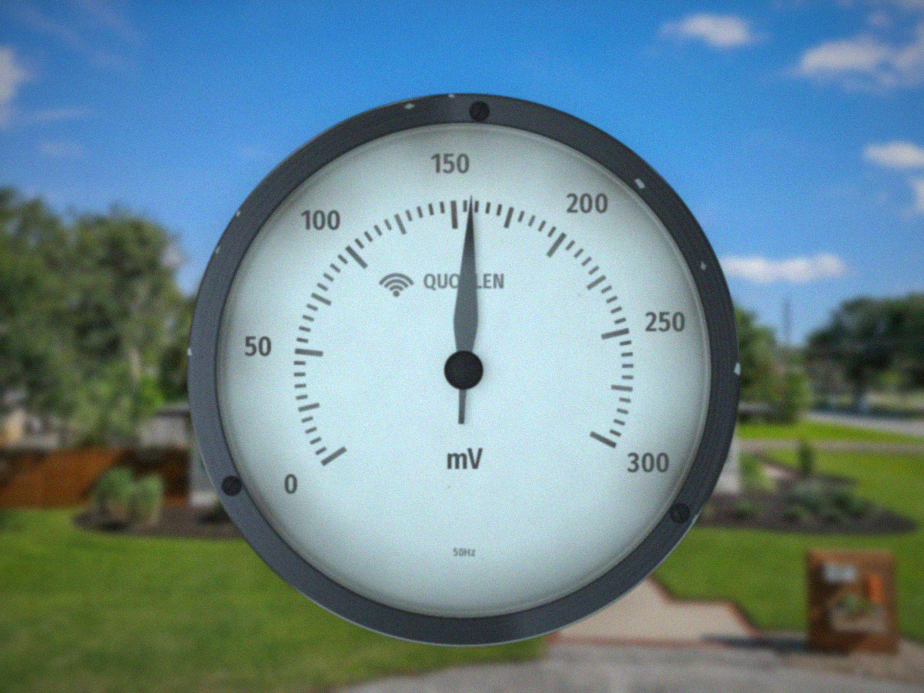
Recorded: {"value": 157.5, "unit": "mV"}
